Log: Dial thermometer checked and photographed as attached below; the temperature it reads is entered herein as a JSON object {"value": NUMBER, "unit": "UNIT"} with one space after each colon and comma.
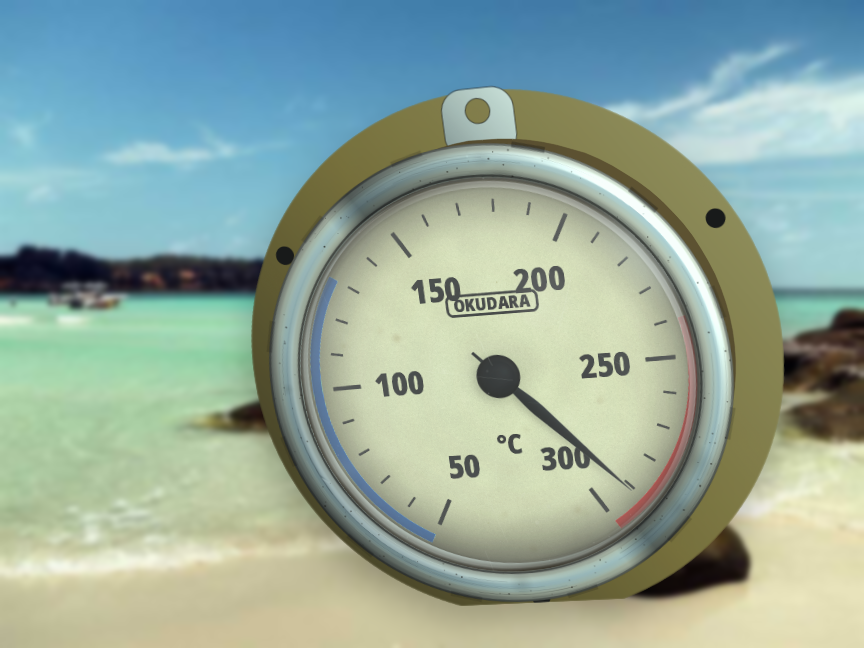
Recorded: {"value": 290, "unit": "°C"}
